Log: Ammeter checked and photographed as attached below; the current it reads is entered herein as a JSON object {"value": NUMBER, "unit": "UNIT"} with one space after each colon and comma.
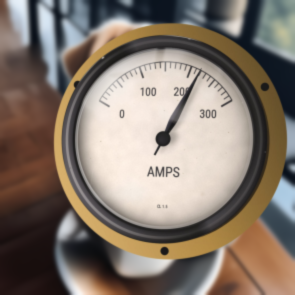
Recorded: {"value": 220, "unit": "A"}
